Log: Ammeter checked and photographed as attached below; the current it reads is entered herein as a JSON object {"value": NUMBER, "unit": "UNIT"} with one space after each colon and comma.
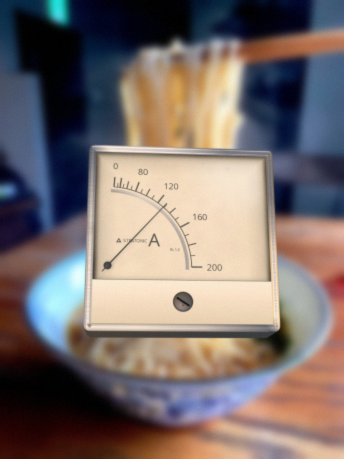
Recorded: {"value": 130, "unit": "A"}
